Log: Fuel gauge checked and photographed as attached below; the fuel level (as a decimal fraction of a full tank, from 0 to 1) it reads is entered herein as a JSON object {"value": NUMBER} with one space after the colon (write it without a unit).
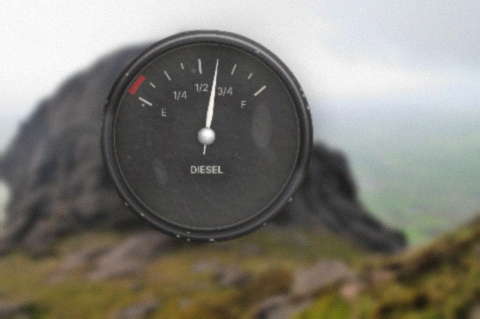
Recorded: {"value": 0.625}
